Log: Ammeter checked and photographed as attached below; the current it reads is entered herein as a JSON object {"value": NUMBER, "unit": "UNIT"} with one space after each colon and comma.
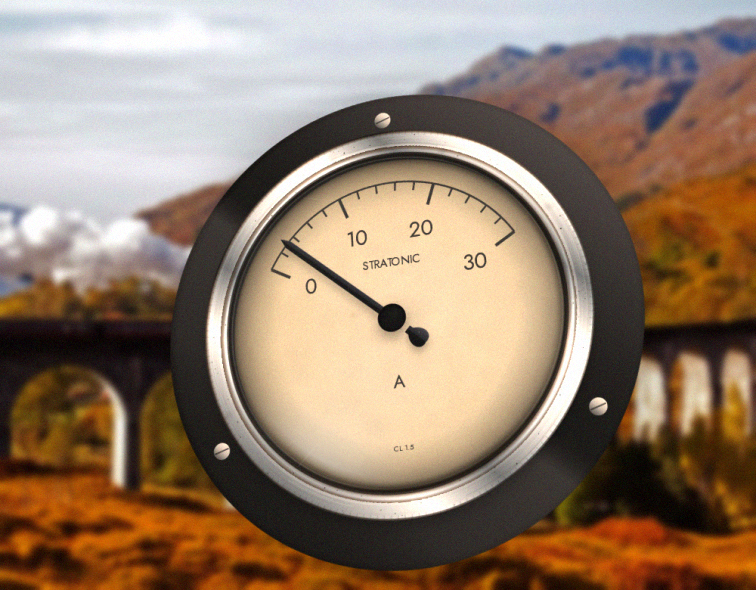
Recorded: {"value": 3, "unit": "A"}
